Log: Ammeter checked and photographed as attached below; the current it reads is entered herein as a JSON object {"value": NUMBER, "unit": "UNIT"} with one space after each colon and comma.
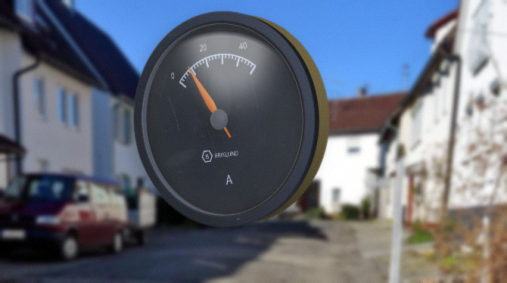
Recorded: {"value": 10, "unit": "A"}
